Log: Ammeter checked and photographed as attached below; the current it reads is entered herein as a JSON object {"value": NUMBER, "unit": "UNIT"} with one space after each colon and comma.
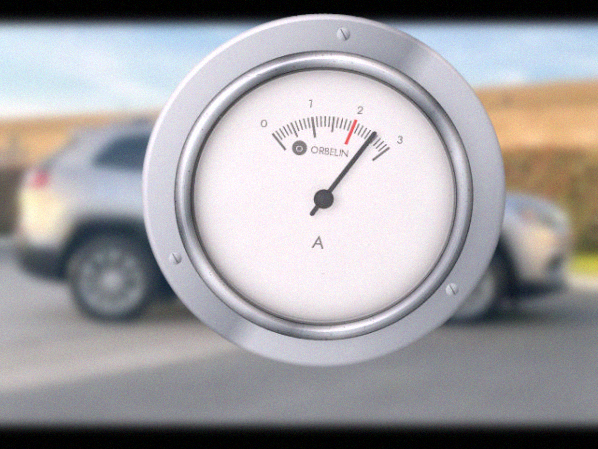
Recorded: {"value": 2.5, "unit": "A"}
